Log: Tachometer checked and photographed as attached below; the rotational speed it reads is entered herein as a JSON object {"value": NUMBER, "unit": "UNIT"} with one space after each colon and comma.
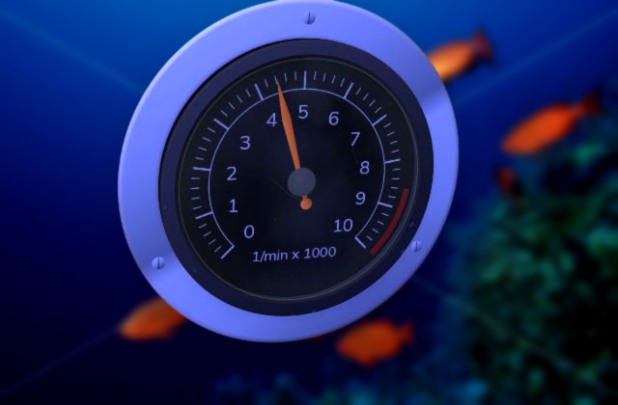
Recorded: {"value": 4400, "unit": "rpm"}
